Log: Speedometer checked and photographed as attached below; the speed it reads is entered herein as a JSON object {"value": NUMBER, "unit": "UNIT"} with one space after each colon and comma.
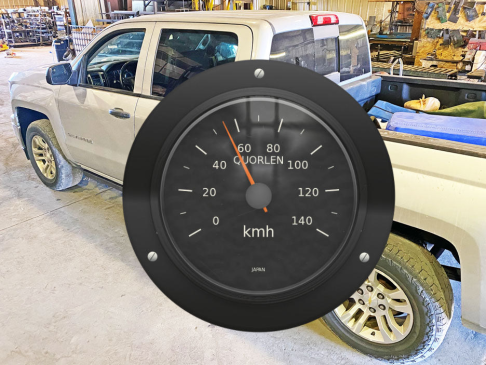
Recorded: {"value": 55, "unit": "km/h"}
